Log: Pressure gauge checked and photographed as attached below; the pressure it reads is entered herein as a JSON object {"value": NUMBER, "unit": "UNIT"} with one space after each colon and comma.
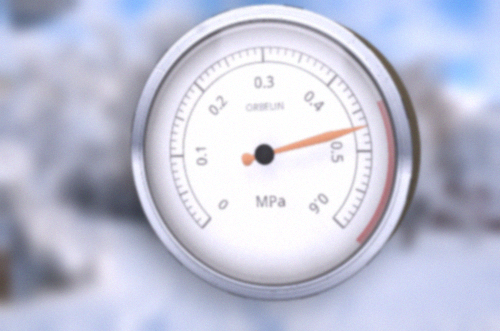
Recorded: {"value": 0.47, "unit": "MPa"}
